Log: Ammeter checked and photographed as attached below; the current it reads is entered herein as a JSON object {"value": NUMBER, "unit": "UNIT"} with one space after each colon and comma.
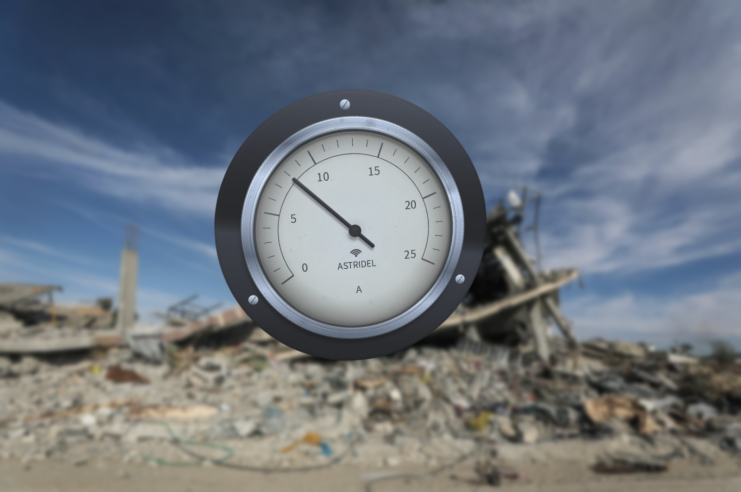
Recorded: {"value": 8, "unit": "A"}
